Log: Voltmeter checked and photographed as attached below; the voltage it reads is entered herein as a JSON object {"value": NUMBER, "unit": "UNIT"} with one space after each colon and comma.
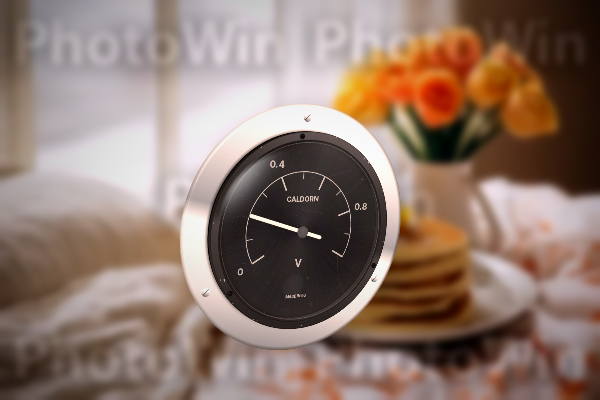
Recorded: {"value": 0.2, "unit": "V"}
